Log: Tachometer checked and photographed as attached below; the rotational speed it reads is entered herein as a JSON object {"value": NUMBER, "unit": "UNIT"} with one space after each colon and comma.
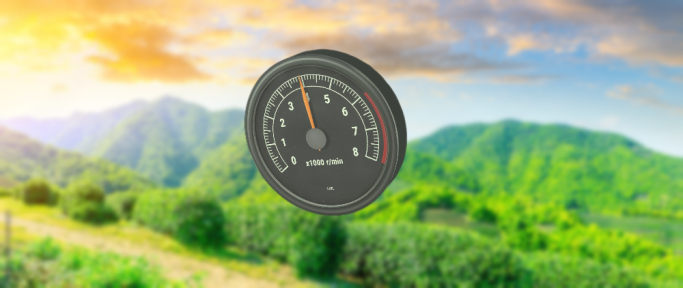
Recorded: {"value": 4000, "unit": "rpm"}
